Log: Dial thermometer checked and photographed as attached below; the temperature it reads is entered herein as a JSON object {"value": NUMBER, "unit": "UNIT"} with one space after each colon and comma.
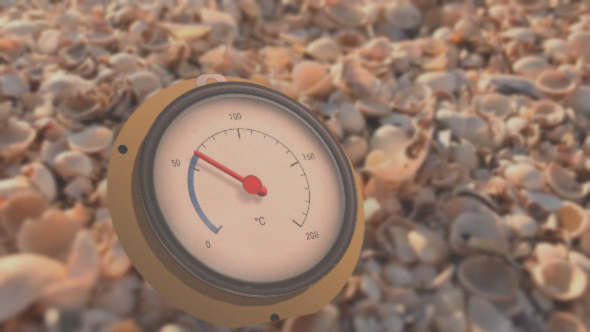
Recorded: {"value": 60, "unit": "°C"}
